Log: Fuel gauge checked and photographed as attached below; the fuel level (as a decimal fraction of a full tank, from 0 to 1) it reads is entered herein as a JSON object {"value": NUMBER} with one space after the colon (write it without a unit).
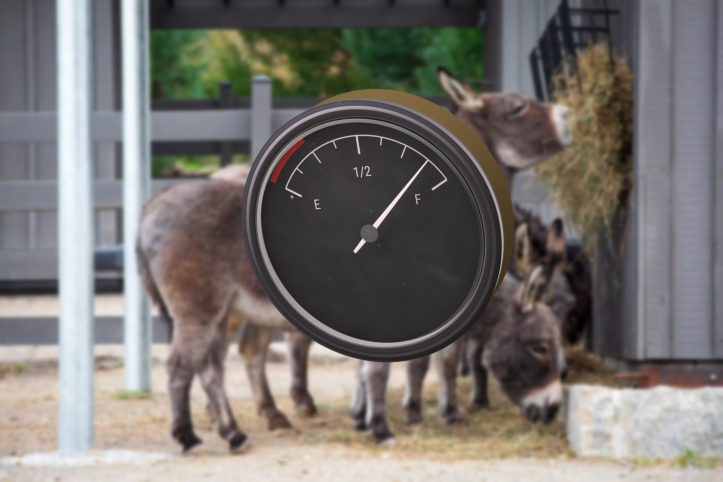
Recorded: {"value": 0.875}
